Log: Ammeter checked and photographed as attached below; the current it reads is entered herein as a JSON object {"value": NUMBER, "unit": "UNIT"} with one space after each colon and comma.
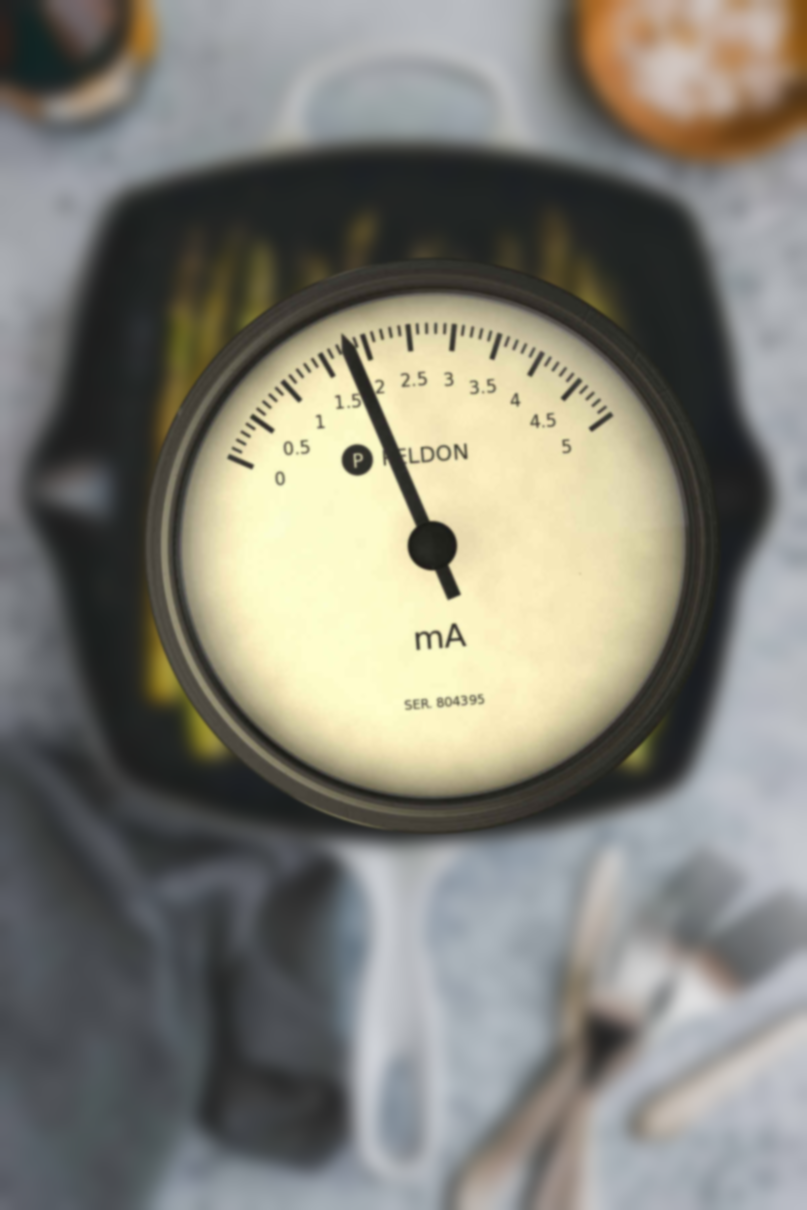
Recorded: {"value": 1.8, "unit": "mA"}
